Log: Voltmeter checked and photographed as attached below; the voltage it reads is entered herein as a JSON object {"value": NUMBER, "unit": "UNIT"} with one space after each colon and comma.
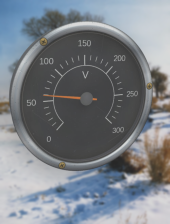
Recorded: {"value": 60, "unit": "V"}
